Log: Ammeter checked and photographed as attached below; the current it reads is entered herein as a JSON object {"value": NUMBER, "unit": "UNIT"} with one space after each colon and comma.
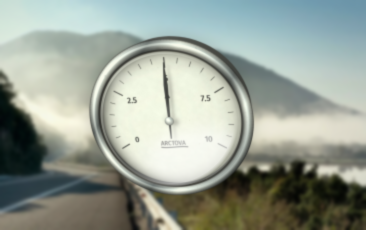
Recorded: {"value": 5, "unit": "A"}
